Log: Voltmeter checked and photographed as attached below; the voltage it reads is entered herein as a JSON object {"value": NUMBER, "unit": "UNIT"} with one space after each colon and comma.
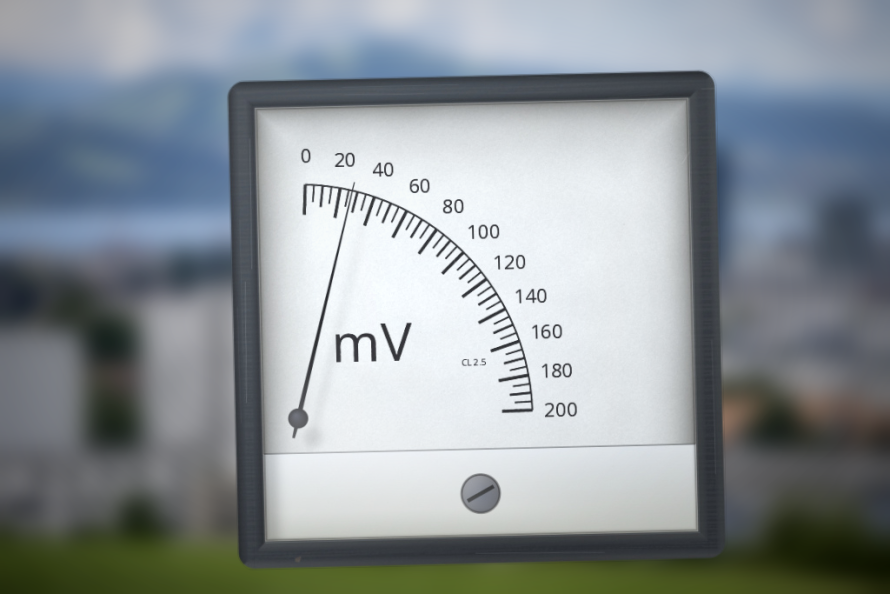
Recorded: {"value": 27.5, "unit": "mV"}
